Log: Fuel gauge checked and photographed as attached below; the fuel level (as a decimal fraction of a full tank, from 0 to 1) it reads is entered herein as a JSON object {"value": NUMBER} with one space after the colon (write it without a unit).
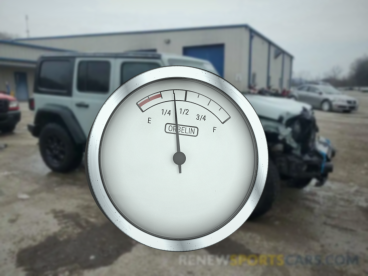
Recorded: {"value": 0.375}
